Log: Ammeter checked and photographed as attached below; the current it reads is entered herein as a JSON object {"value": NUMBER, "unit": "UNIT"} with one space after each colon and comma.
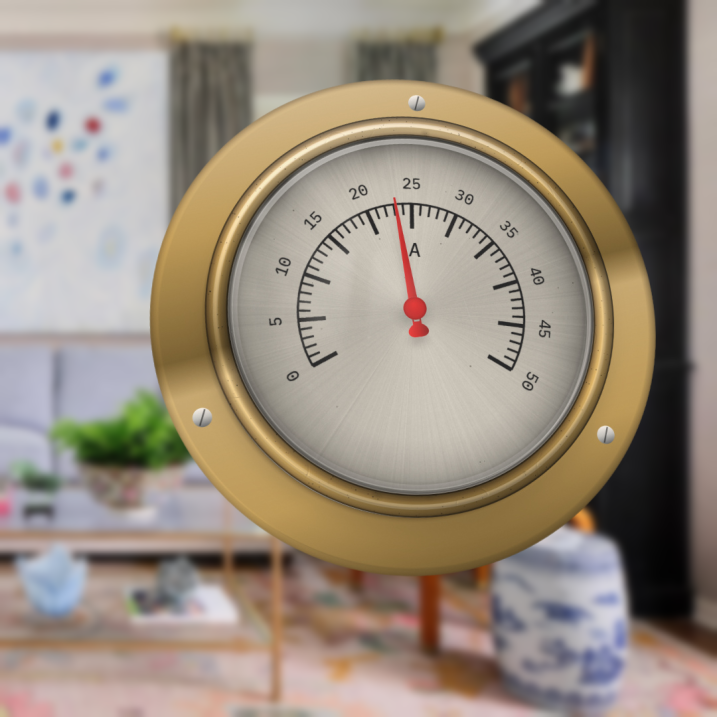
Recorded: {"value": 23, "unit": "A"}
